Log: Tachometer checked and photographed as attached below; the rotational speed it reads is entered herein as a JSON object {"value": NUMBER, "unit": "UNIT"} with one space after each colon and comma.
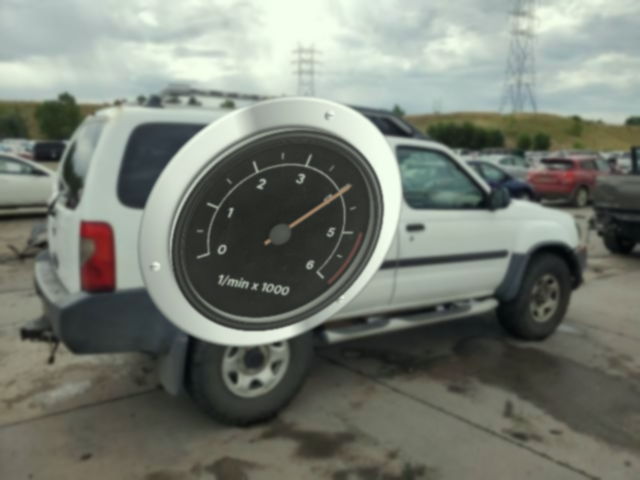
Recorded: {"value": 4000, "unit": "rpm"}
